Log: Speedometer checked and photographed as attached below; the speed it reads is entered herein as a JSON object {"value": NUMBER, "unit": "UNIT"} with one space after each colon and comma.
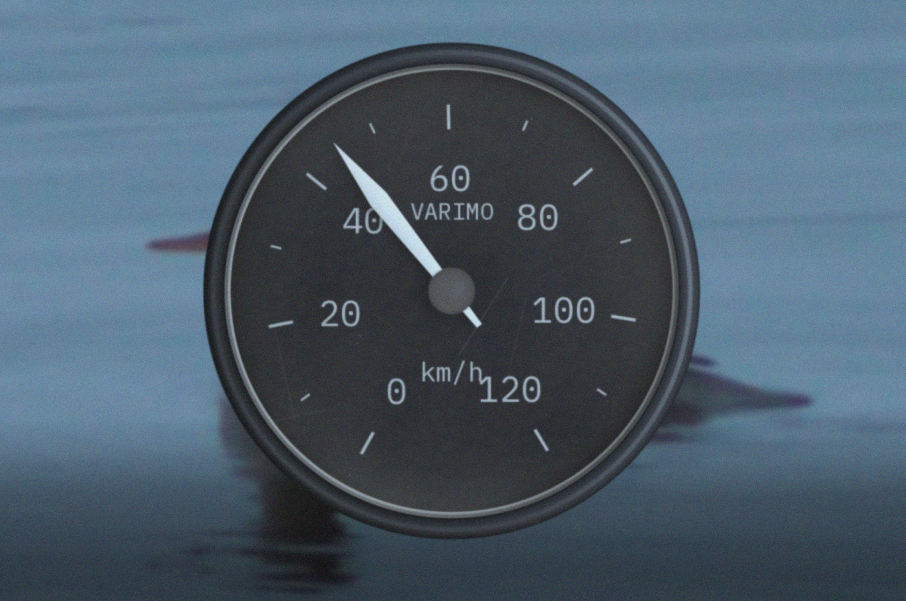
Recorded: {"value": 45, "unit": "km/h"}
